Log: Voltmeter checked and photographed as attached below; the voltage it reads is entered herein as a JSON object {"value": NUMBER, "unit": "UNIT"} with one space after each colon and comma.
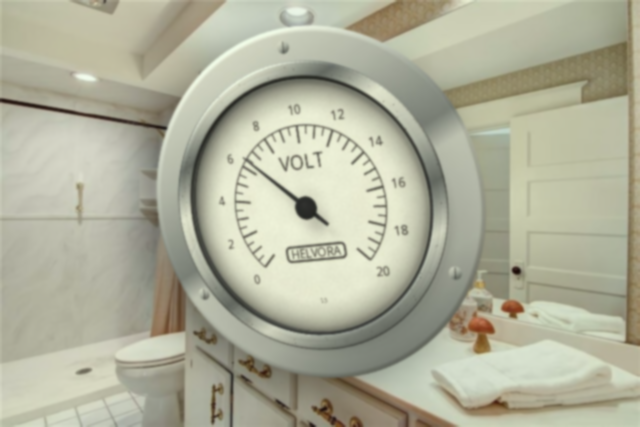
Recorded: {"value": 6.5, "unit": "V"}
